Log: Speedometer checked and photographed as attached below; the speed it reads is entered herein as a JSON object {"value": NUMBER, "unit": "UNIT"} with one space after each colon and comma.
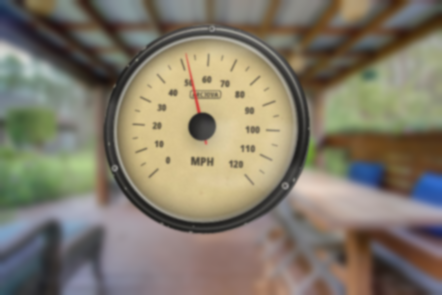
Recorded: {"value": 52.5, "unit": "mph"}
